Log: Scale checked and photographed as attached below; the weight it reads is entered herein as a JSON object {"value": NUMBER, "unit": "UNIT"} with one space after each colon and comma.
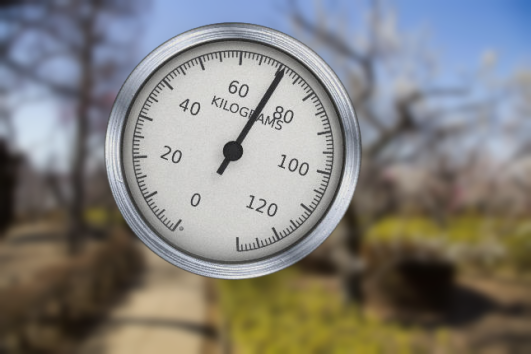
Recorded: {"value": 71, "unit": "kg"}
